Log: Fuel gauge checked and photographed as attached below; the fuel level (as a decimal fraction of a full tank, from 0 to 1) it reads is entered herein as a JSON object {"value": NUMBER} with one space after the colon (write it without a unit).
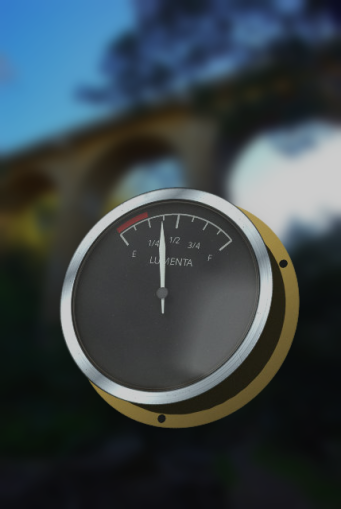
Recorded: {"value": 0.375}
